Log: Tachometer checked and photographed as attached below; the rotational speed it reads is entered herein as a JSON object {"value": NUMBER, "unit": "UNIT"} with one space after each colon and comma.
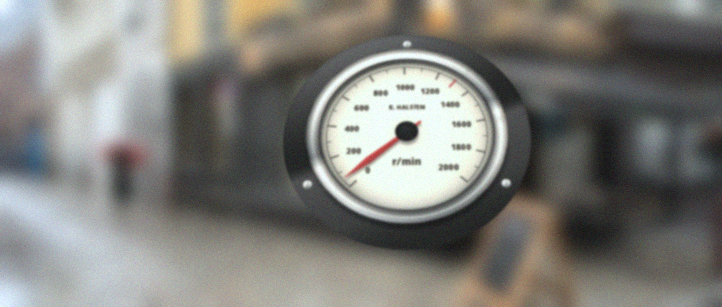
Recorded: {"value": 50, "unit": "rpm"}
